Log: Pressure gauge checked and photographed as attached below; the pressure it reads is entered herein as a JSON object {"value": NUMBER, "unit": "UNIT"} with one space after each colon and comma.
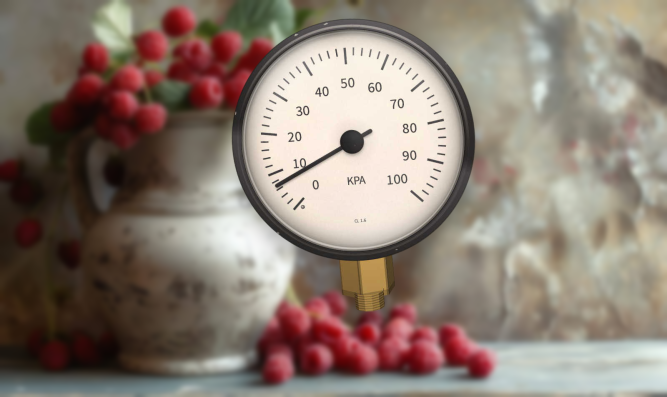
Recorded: {"value": 7, "unit": "kPa"}
